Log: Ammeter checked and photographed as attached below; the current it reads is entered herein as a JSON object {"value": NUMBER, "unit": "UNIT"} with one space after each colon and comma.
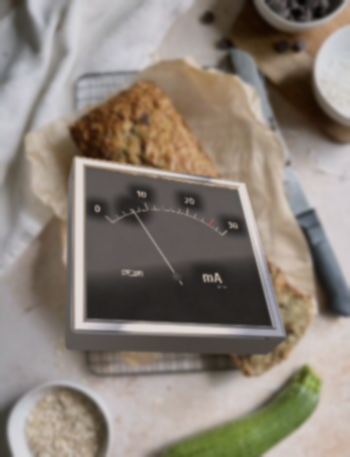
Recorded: {"value": 6, "unit": "mA"}
